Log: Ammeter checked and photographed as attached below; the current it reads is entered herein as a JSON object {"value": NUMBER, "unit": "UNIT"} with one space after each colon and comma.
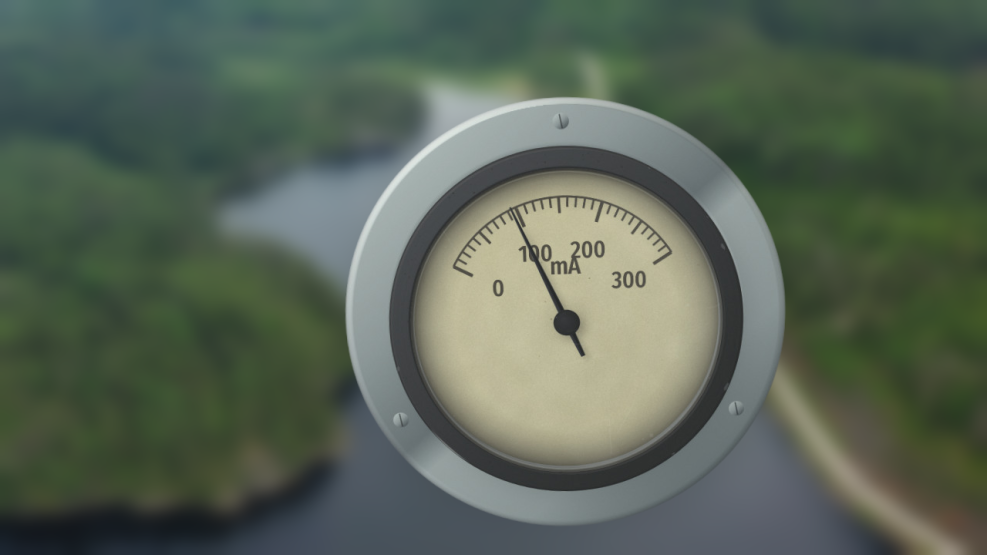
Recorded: {"value": 95, "unit": "mA"}
